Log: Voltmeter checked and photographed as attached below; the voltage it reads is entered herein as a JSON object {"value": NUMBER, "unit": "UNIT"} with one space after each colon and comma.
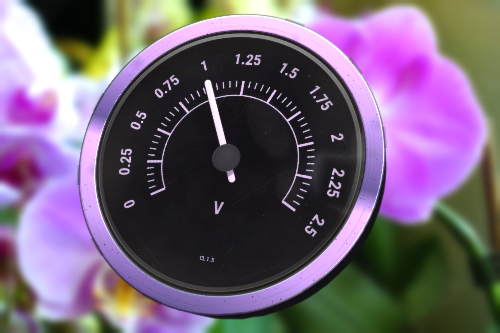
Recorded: {"value": 1, "unit": "V"}
